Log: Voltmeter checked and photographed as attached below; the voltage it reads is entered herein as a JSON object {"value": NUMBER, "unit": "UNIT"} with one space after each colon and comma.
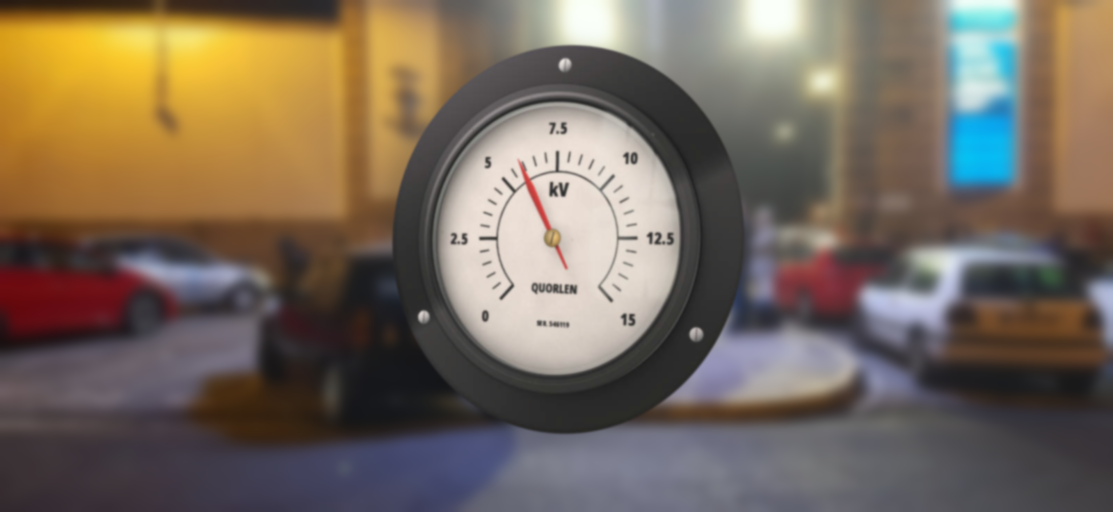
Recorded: {"value": 6, "unit": "kV"}
